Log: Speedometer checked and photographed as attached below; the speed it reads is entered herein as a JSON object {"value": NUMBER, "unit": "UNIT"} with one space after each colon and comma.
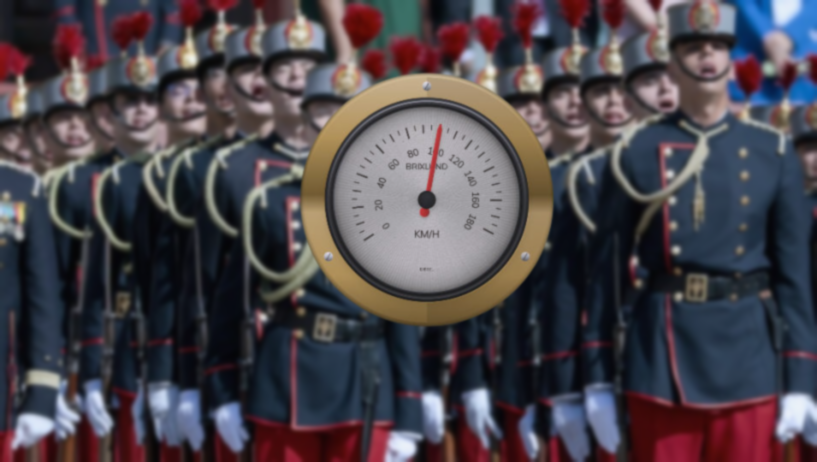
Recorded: {"value": 100, "unit": "km/h"}
